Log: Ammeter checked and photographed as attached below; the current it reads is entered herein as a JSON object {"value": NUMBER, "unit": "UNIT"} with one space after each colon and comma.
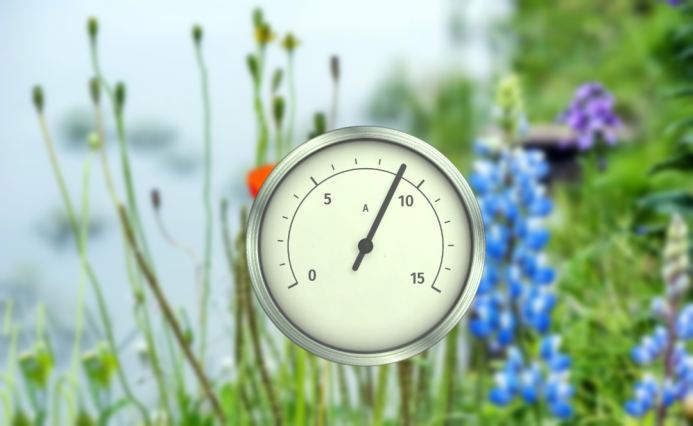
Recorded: {"value": 9, "unit": "A"}
